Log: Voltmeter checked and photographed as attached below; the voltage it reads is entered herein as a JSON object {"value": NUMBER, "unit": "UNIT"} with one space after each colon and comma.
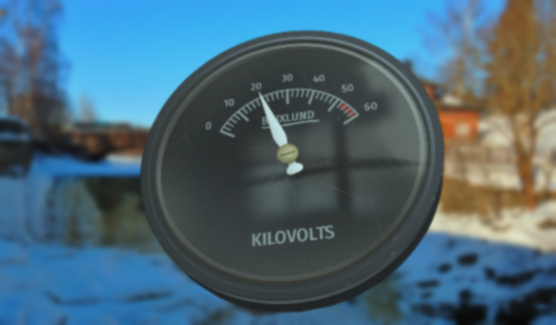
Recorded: {"value": 20, "unit": "kV"}
